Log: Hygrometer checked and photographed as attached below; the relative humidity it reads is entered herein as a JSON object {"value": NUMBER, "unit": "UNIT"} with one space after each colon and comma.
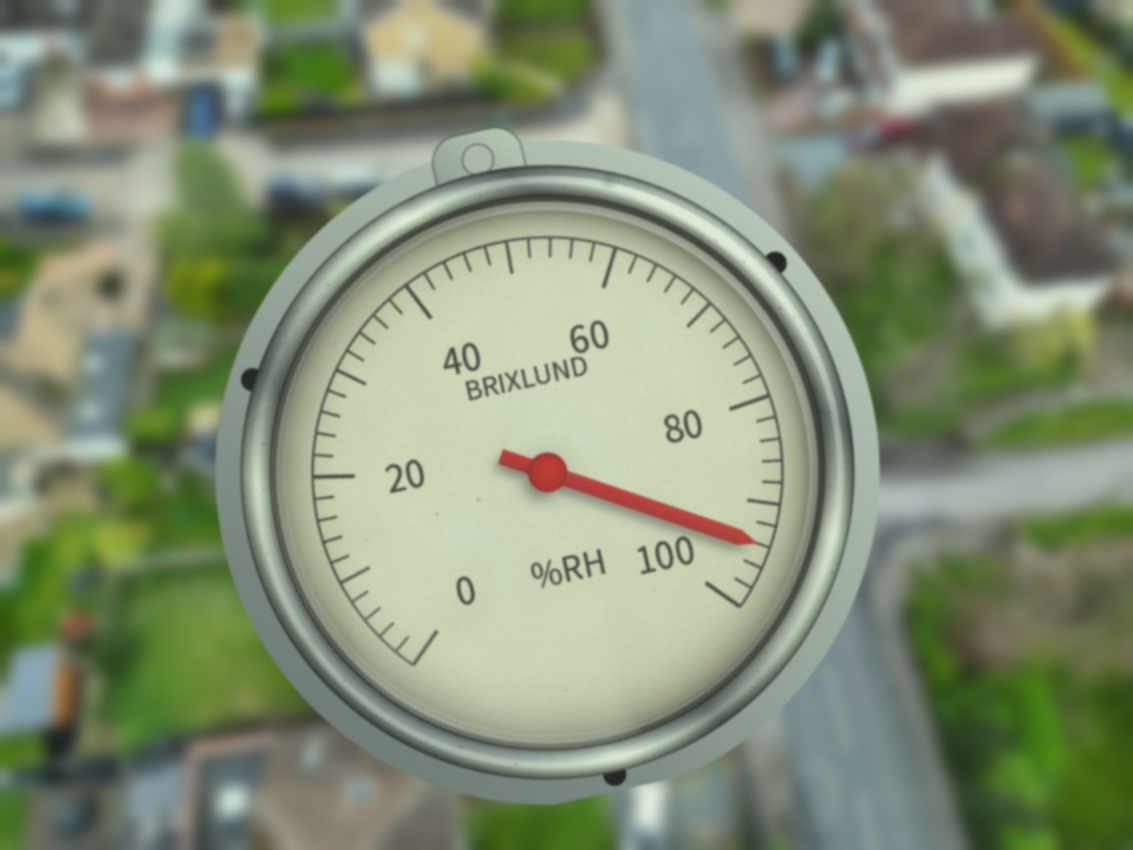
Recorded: {"value": 94, "unit": "%"}
